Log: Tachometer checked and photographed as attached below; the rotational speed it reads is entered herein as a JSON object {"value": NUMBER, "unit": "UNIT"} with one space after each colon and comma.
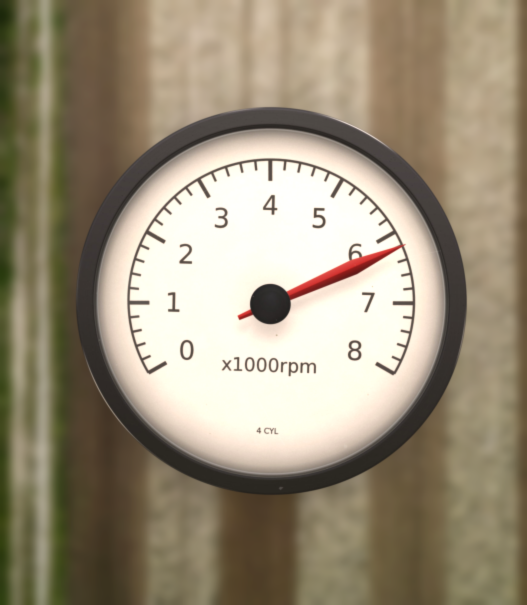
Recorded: {"value": 6200, "unit": "rpm"}
